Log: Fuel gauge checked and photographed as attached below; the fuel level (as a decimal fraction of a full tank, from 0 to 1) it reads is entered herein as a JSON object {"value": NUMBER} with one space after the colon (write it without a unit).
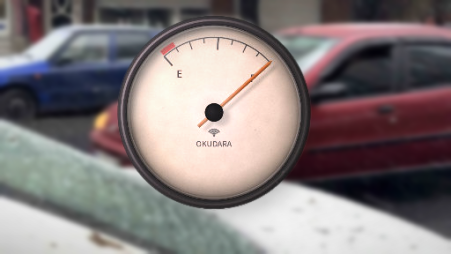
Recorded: {"value": 1}
